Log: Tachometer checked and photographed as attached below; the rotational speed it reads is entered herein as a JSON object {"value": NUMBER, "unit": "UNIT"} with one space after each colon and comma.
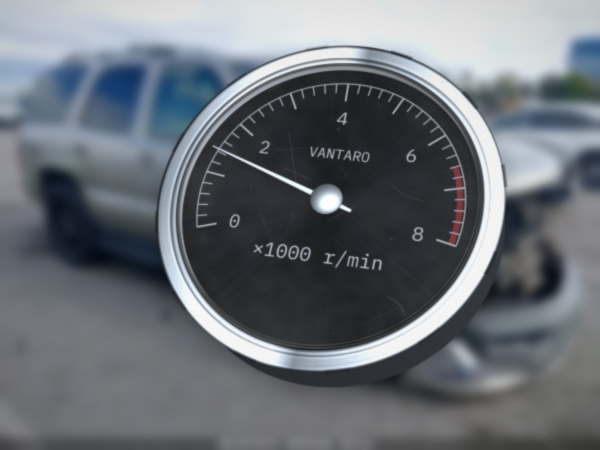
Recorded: {"value": 1400, "unit": "rpm"}
